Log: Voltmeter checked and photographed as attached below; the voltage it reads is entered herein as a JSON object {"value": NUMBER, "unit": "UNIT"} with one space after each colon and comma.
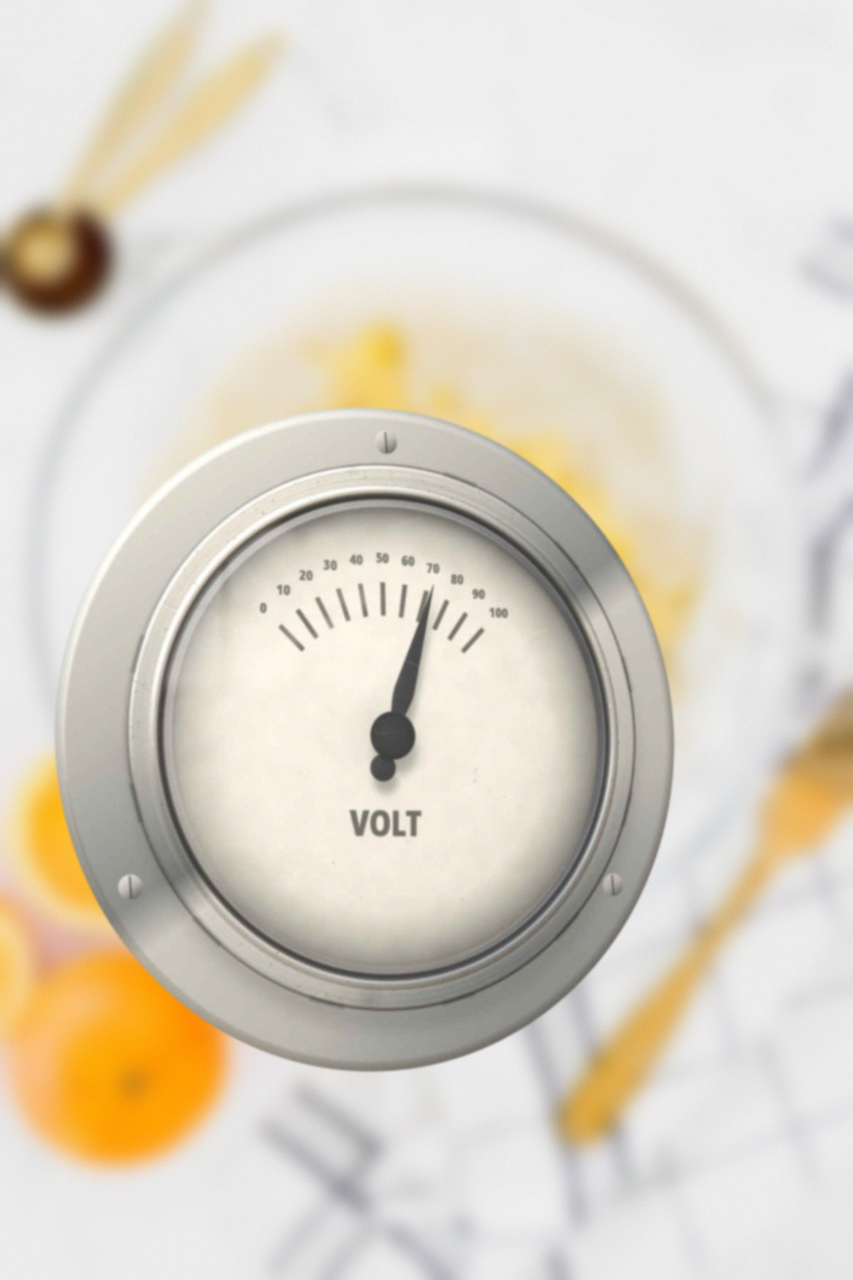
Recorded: {"value": 70, "unit": "V"}
